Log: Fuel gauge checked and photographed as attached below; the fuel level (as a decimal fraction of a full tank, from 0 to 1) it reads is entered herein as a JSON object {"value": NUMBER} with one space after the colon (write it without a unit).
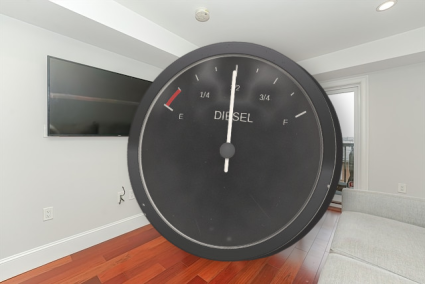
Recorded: {"value": 0.5}
